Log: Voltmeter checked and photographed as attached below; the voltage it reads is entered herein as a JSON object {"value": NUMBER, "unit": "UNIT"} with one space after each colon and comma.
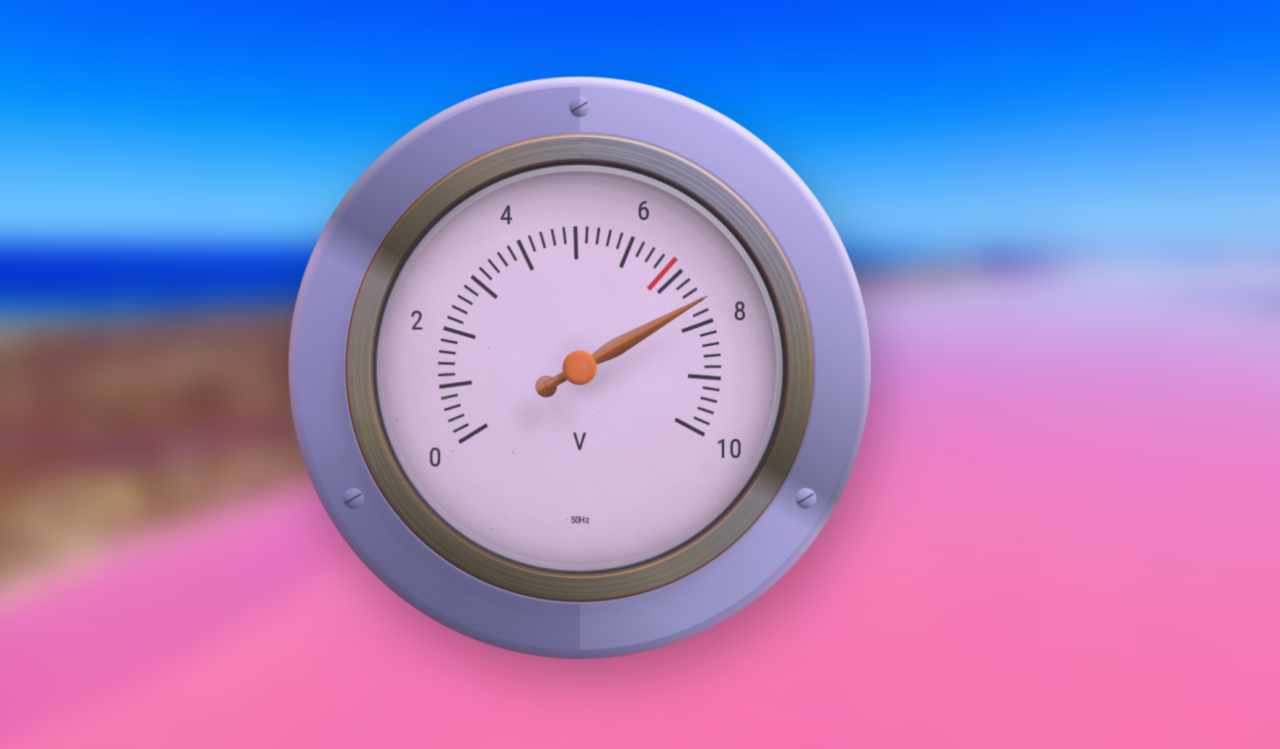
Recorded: {"value": 7.6, "unit": "V"}
